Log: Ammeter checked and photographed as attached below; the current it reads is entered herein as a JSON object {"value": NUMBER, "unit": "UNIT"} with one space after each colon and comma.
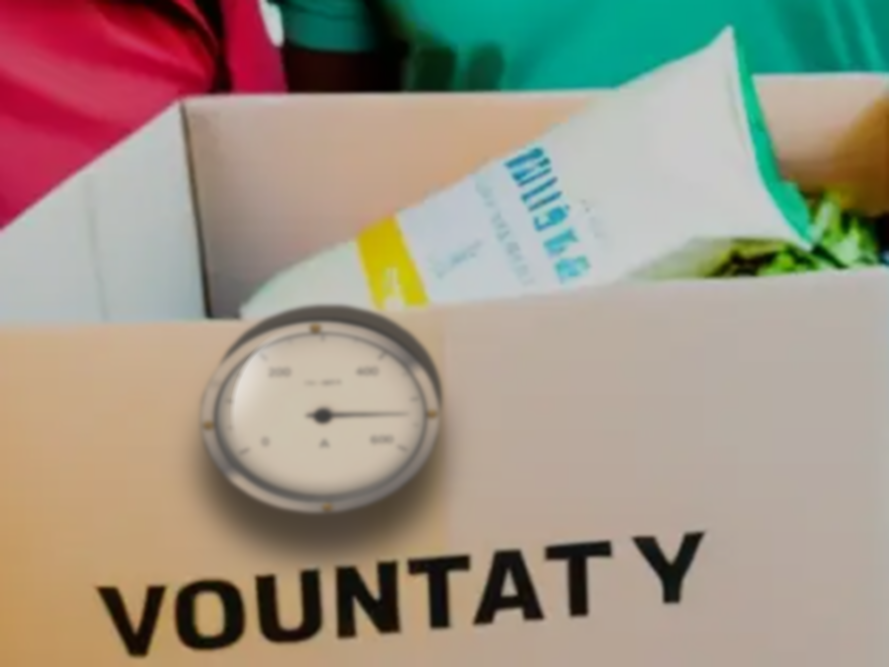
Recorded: {"value": 525, "unit": "A"}
